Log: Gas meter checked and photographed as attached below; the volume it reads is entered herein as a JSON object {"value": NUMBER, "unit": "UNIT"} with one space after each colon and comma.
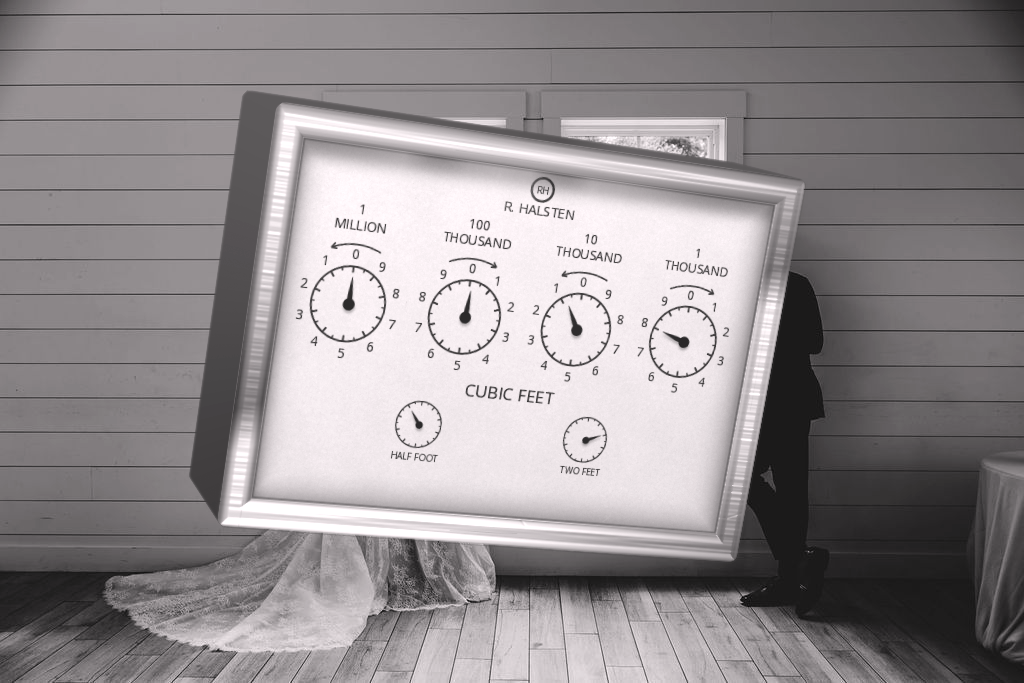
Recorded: {"value": 800, "unit": "ft³"}
